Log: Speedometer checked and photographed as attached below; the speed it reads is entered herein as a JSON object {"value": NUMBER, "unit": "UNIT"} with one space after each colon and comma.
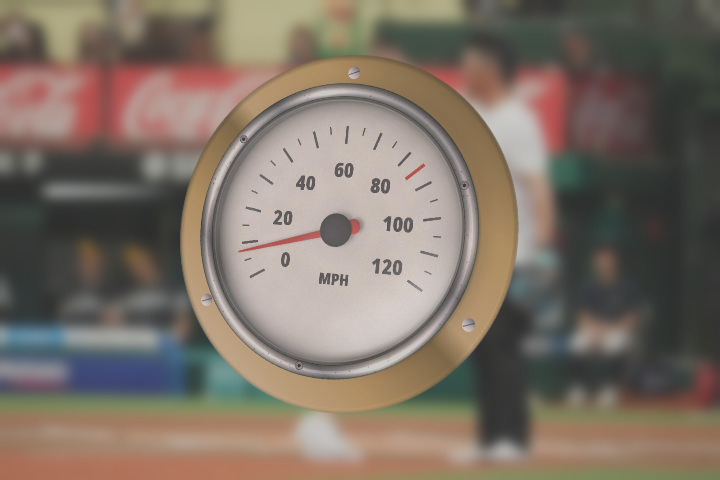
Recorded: {"value": 7.5, "unit": "mph"}
